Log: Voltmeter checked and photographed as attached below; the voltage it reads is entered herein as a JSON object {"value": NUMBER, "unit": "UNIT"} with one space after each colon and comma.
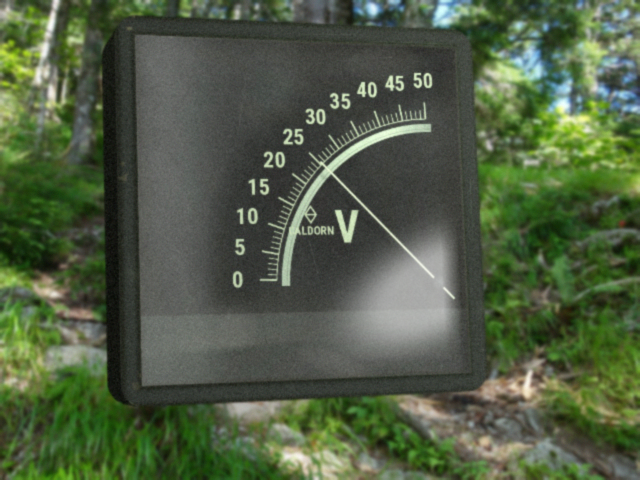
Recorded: {"value": 25, "unit": "V"}
